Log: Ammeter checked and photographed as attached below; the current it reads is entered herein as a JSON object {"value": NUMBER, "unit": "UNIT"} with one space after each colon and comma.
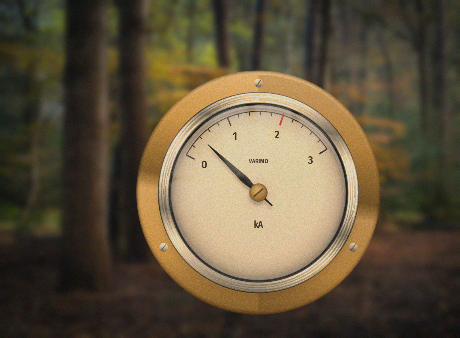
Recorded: {"value": 0.4, "unit": "kA"}
